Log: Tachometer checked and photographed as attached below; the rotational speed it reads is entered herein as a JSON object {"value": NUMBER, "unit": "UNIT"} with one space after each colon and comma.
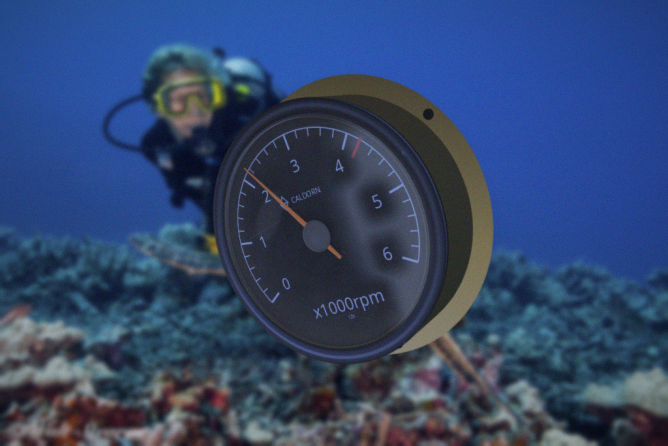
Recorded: {"value": 2200, "unit": "rpm"}
